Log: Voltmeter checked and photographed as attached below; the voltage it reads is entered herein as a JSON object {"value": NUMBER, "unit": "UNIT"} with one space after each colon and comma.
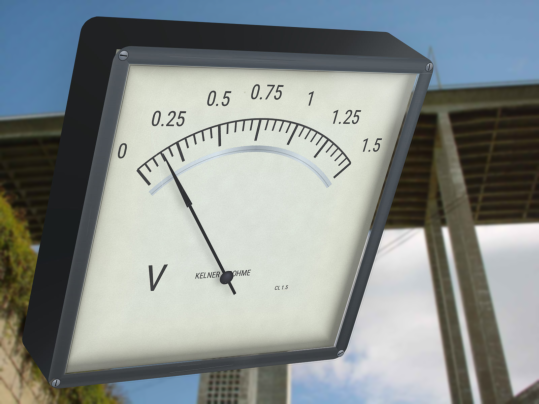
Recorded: {"value": 0.15, "unit": "V"}
